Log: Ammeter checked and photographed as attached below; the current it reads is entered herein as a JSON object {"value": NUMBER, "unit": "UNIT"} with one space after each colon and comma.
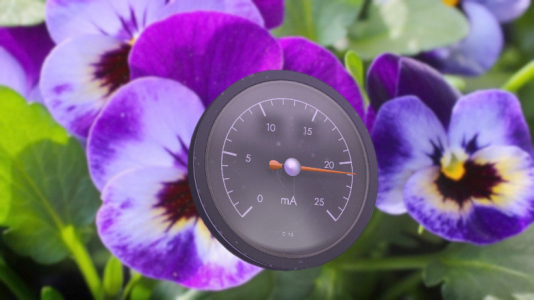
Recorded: {"value": 21, "unit": "mA"}
